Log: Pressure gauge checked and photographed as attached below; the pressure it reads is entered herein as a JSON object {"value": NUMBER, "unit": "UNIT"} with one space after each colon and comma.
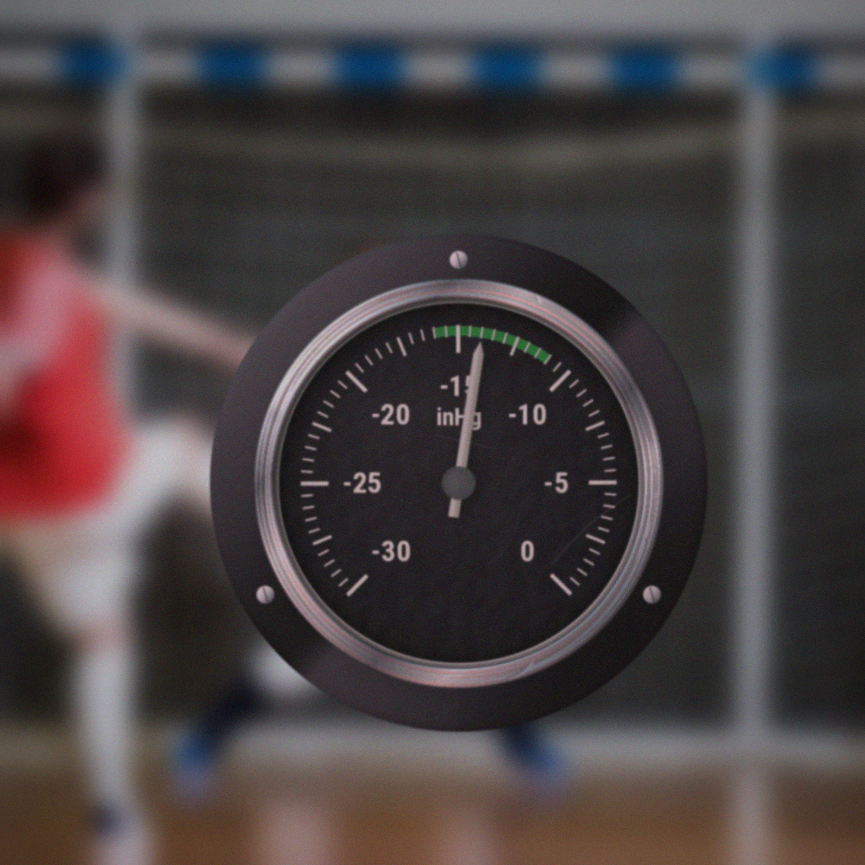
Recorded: {"value": -14, "unit": "inHg"}
